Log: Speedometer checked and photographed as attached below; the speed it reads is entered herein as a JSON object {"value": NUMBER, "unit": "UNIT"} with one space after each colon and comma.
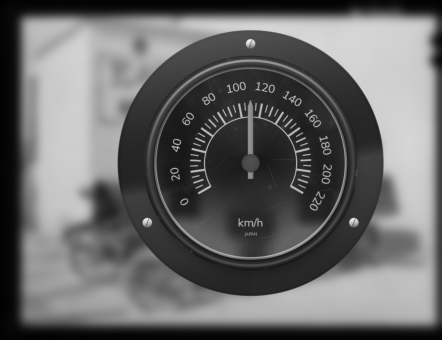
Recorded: {"value": 110, "unit": "km/h"}
